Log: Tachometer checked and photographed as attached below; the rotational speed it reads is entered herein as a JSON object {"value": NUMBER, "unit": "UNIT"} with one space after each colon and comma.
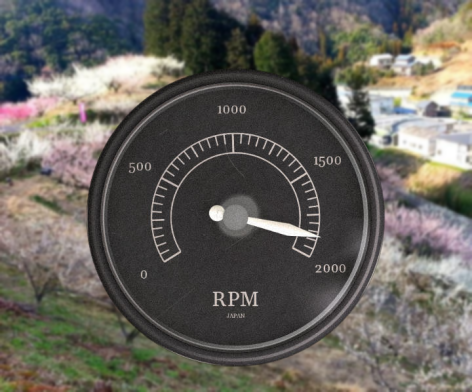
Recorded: {"value": 1875, "unit": "rpm"}
